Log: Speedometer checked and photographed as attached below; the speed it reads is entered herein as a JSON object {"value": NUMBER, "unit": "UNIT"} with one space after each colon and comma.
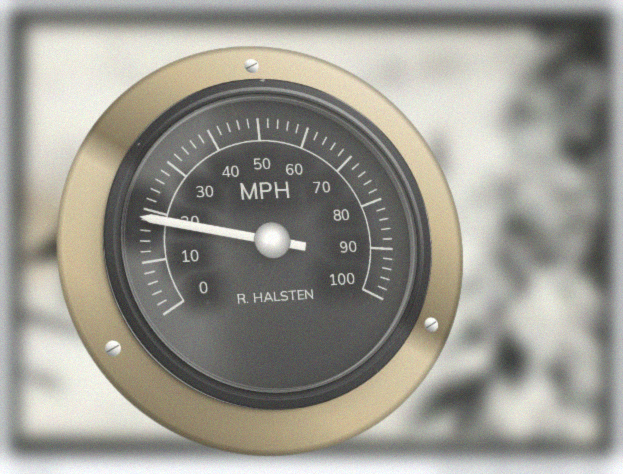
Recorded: {"value": 18, "unit": "mph"}
